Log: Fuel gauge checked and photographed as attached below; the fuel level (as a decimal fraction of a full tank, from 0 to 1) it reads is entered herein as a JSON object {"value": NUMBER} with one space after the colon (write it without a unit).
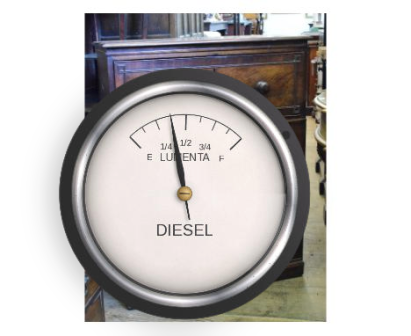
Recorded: {"value": 0.375}
